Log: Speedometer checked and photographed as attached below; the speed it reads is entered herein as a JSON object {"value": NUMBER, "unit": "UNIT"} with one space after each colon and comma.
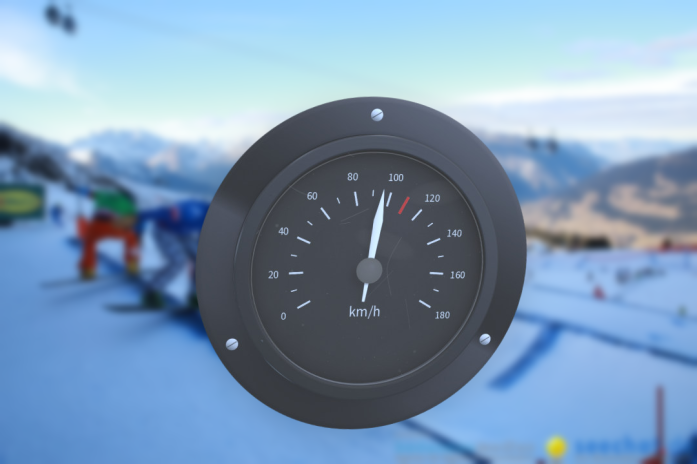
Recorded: {"value": 95, "unit": "km/h"}
